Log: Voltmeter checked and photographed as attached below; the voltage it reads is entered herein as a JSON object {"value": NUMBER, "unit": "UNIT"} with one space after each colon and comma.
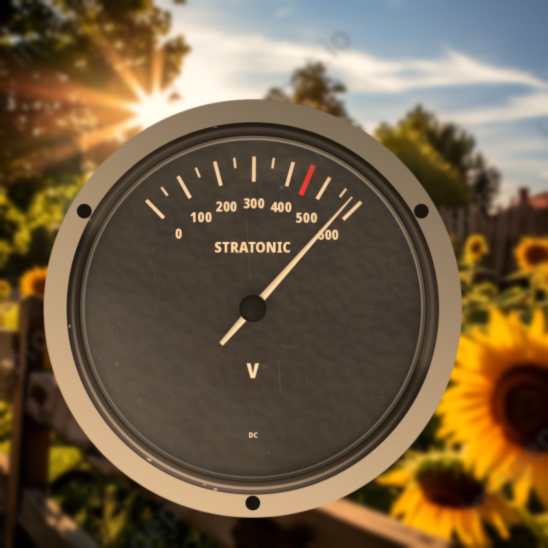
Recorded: {"value": 575, "unit": "V"}
